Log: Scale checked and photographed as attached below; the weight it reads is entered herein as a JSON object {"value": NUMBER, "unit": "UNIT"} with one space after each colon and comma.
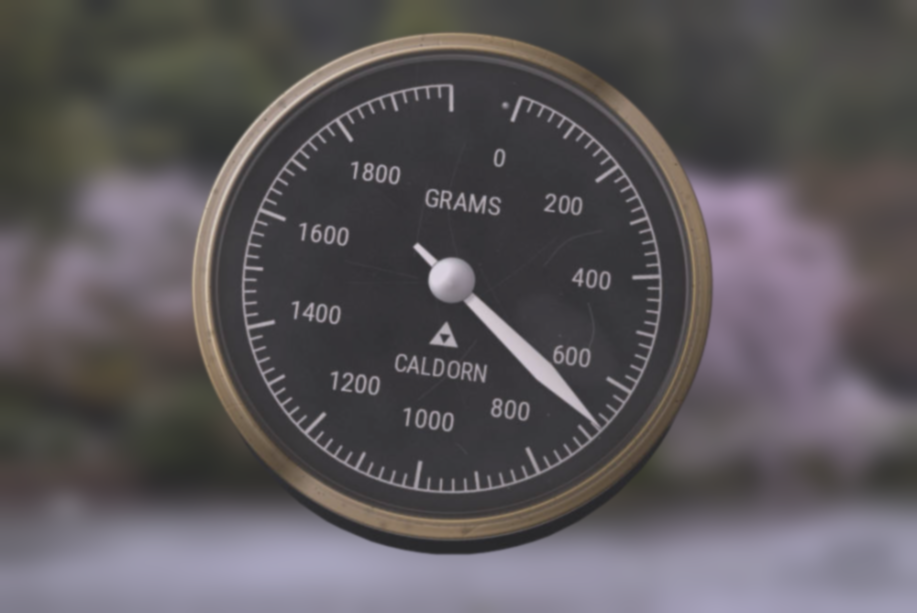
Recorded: {"value": 680, "unit": "g"}
